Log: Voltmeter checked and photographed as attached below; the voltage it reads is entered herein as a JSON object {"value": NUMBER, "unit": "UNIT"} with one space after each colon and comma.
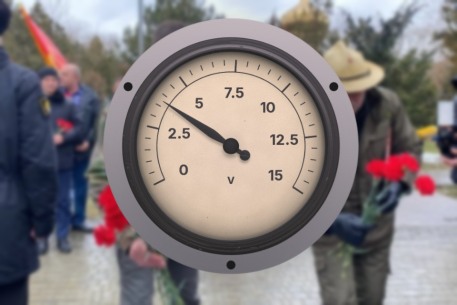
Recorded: {"value": 3.75, "unit": "V"}
